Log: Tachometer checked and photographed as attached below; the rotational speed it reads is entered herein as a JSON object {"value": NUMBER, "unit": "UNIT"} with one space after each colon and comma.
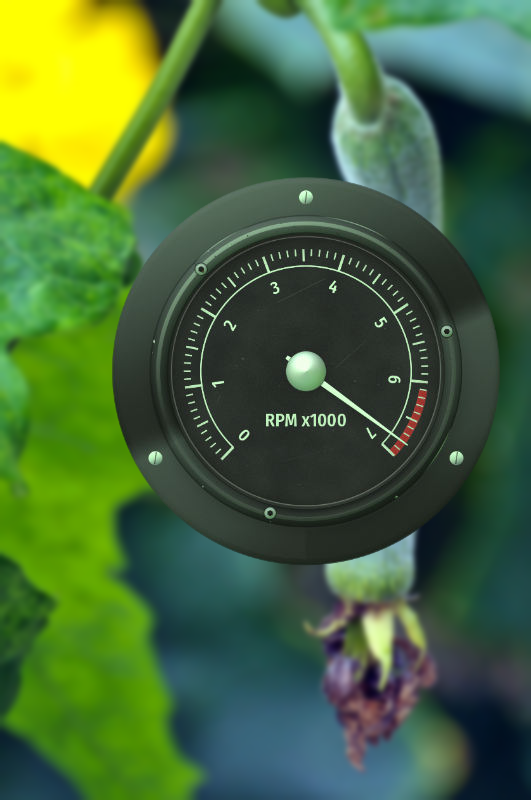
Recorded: {"value": 6800, "unit": "rpm"}
